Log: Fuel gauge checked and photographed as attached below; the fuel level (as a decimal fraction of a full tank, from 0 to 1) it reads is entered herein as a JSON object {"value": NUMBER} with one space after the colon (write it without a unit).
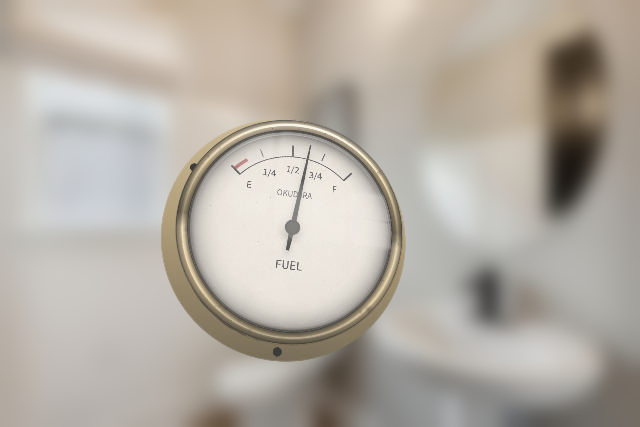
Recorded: {"value": 0.625}
